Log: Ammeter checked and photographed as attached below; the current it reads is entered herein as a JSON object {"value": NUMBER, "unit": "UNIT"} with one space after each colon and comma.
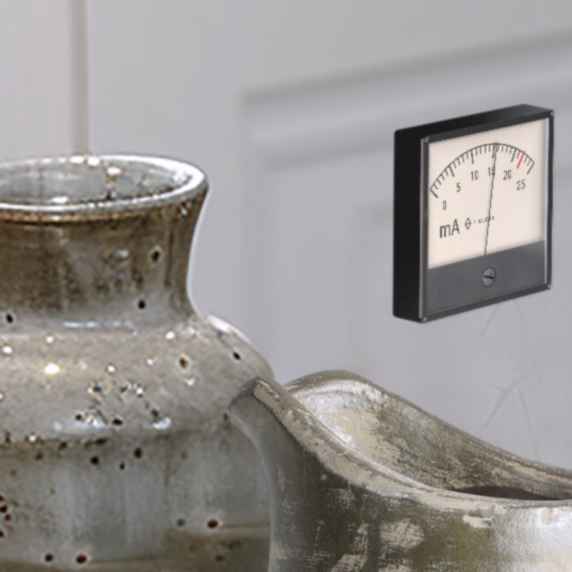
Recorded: {"value": 15, "unit": "mA"}
